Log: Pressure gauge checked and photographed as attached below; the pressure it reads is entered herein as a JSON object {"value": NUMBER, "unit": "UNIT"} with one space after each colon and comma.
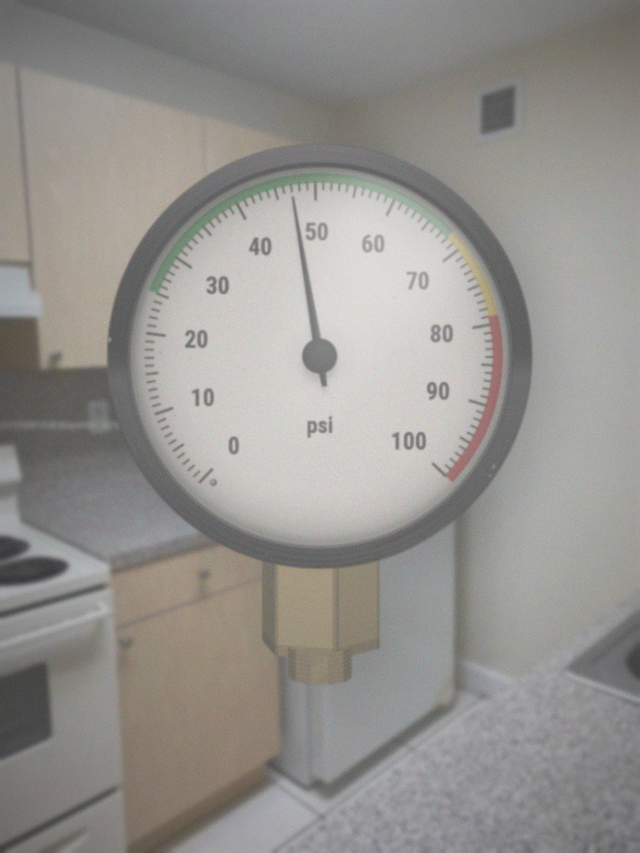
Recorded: {"value": 47, "unit": "psi"}
